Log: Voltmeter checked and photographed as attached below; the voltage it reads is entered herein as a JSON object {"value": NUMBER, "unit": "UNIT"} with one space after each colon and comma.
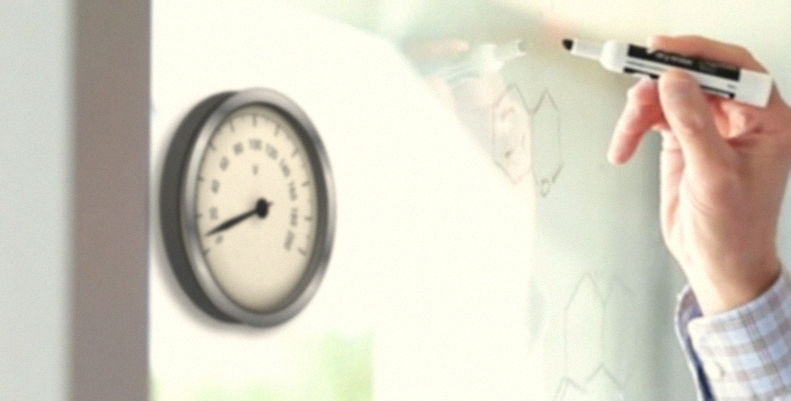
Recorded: {"value": 10, "unit": "V"}
